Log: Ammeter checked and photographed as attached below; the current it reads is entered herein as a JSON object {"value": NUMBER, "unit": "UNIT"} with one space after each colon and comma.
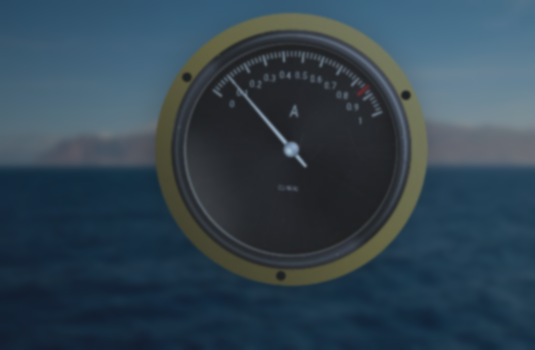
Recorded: {"value": 0.1, "unit": "A"}
